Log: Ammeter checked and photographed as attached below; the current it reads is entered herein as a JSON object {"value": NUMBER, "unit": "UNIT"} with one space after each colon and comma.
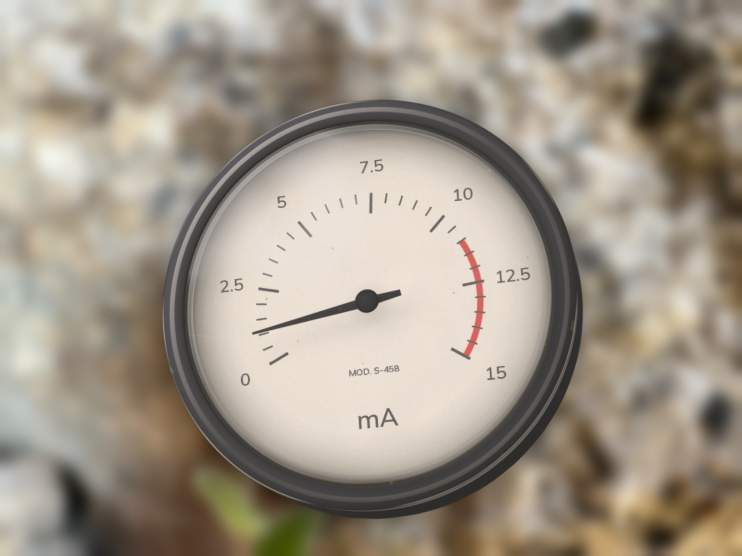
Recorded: {"value": 1, "unit": "mA"}
